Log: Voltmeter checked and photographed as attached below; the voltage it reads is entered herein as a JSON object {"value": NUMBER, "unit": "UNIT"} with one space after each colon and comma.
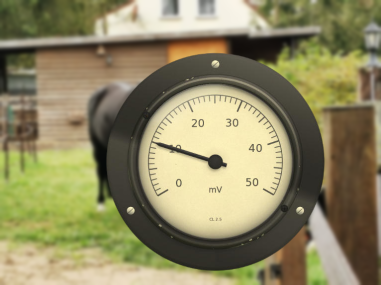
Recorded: {"value": 10, "unit": "mV"}
